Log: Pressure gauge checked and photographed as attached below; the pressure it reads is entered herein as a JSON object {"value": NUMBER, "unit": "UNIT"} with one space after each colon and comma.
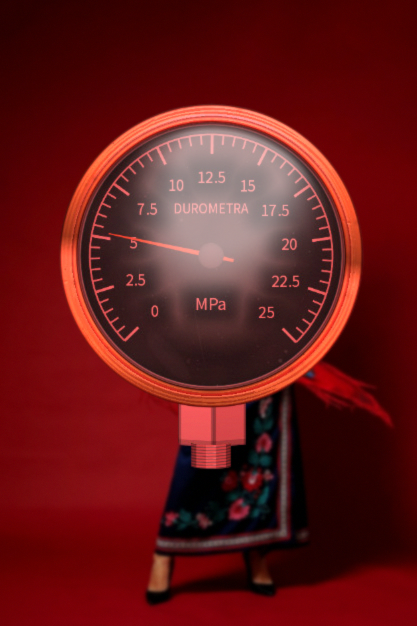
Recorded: {"value": 5.25, "unit": "MPa"}
